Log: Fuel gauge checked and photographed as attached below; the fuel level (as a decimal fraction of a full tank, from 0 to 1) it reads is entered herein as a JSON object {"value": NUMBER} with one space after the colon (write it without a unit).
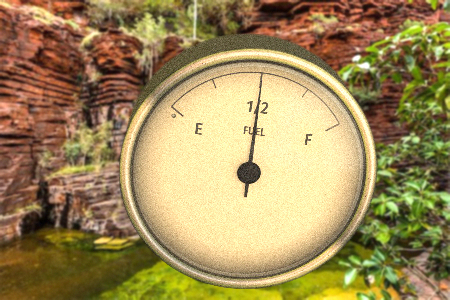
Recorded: {"value": 0.5}
